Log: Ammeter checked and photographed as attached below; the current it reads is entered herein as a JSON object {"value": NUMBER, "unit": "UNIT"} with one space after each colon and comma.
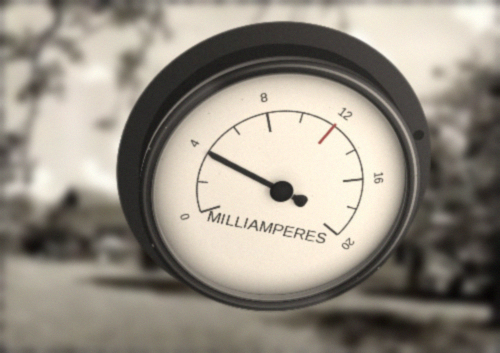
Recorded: {"value": 4, "unit": "mA"}
